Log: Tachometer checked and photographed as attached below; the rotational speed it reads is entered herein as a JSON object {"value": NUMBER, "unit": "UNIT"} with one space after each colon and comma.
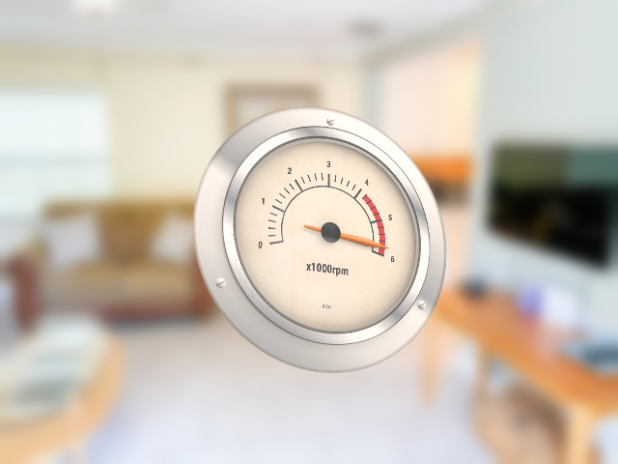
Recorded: {"value": 5800, "unit": "rpm"}
